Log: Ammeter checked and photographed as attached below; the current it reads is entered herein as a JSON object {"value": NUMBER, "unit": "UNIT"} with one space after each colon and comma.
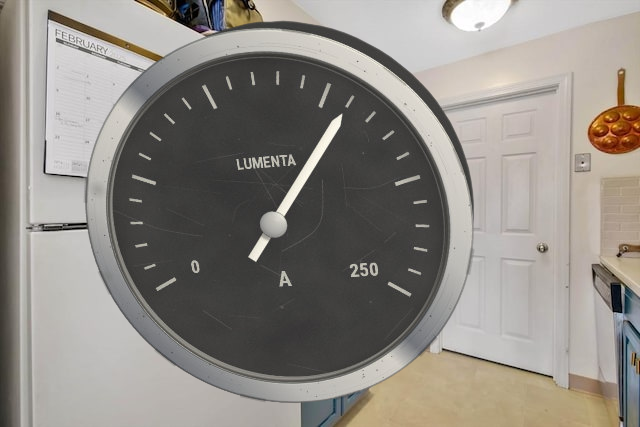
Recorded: {"value": 160, "unit": "A"}
